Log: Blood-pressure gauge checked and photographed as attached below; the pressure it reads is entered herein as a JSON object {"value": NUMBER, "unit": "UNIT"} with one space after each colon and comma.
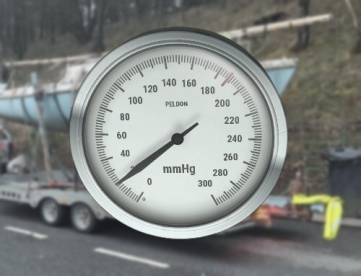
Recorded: {"value": 20, "unit": "mmHg"}
